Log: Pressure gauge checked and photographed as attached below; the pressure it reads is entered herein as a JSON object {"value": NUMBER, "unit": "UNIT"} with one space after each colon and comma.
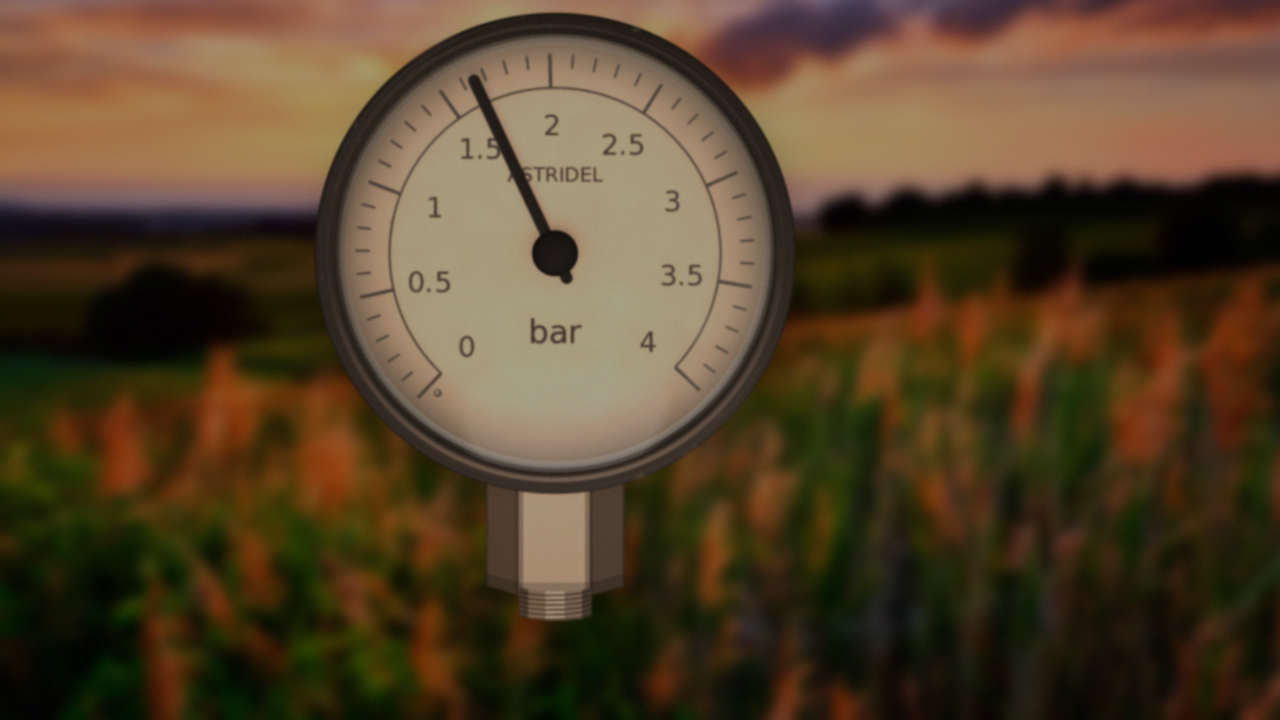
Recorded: {"value": 1.65, "unit": "bar"}
